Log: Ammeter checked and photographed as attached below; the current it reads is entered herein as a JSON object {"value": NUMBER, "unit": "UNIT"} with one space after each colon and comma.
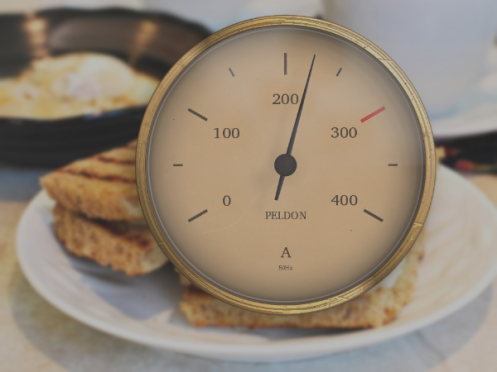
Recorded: {"value": 225, "unit": "A"}
